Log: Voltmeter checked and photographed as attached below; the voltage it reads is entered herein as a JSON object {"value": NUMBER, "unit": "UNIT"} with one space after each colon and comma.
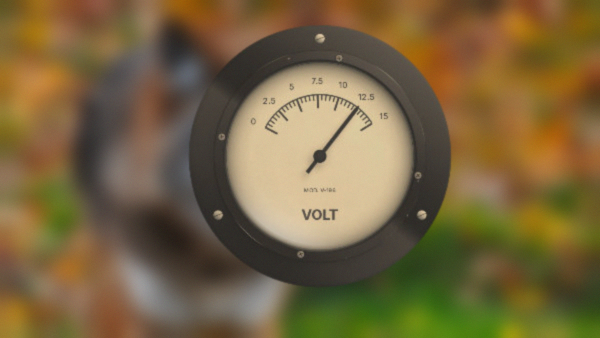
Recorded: {"value": 12.5, "unit": "V"}
